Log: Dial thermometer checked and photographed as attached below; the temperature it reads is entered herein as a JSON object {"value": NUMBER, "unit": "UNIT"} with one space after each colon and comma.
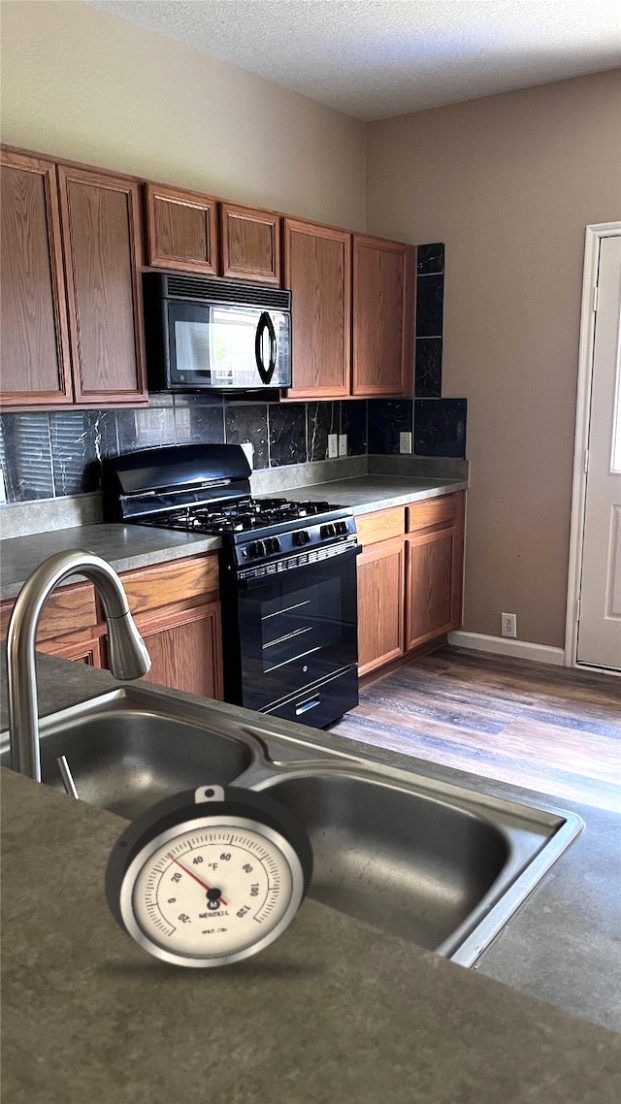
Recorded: {"value": 30, "unit": "°F"}
